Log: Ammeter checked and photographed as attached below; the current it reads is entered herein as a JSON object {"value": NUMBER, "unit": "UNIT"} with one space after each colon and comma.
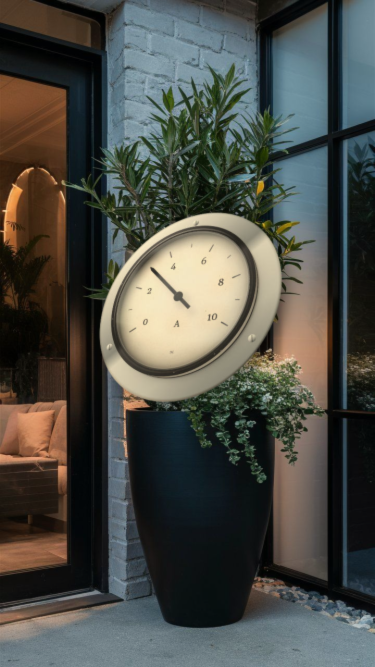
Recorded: {"value": 3, "unit": "A"}
